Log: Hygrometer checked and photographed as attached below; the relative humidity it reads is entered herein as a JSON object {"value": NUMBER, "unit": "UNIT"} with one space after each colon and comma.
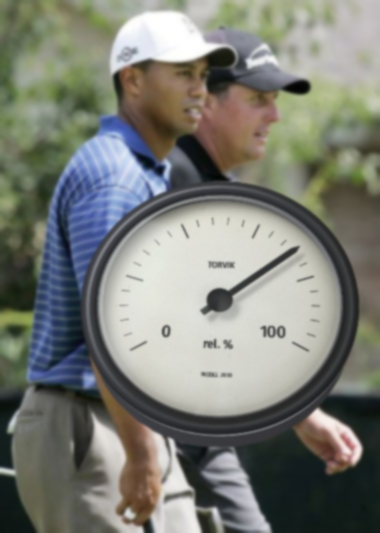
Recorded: {"value": 72, "unit": "%"}
